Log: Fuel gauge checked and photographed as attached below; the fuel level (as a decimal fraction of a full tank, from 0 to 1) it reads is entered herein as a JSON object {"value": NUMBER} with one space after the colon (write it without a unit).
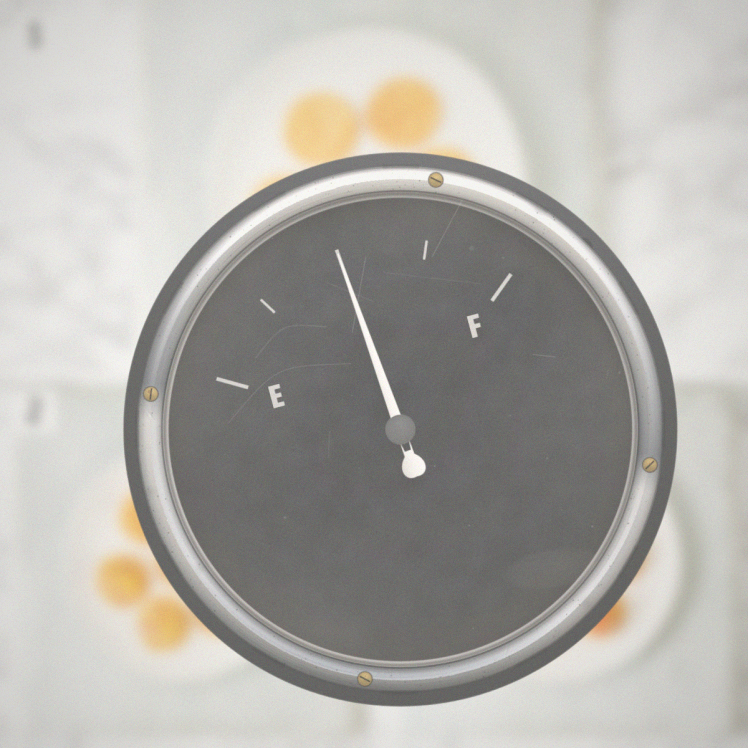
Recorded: {"value": 0.5}
